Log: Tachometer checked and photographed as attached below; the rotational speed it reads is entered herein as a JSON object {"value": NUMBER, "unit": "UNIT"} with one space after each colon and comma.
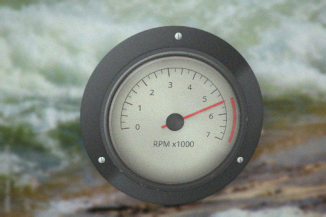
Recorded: {"value": 5500, "unit": "rpm"}
